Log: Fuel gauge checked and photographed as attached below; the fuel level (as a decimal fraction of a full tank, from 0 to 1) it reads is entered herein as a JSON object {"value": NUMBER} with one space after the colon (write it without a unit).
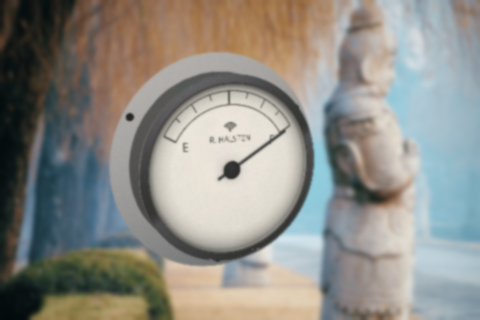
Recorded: {"value": 1}
